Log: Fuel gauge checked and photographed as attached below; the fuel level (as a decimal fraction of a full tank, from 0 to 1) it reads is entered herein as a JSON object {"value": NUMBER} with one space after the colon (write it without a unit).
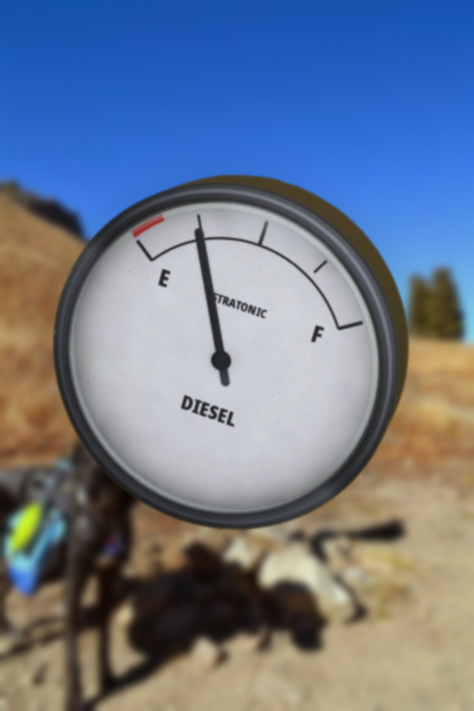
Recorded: {"value": 0.25}
